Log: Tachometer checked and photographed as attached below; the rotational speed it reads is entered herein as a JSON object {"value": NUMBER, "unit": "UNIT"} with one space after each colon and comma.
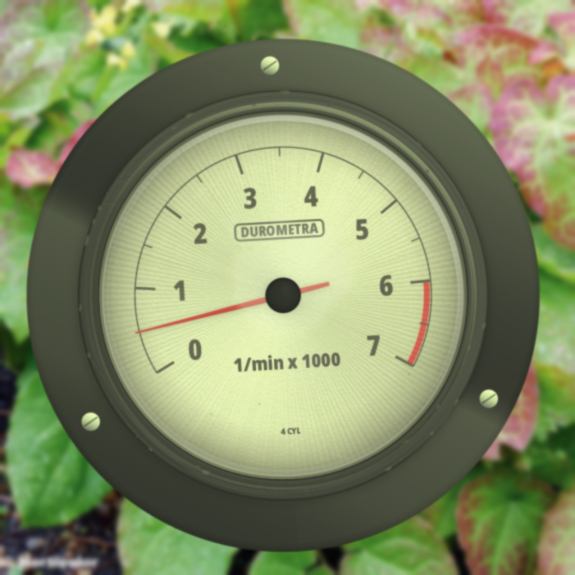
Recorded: {"value": 500, "unit": "rpm"}
